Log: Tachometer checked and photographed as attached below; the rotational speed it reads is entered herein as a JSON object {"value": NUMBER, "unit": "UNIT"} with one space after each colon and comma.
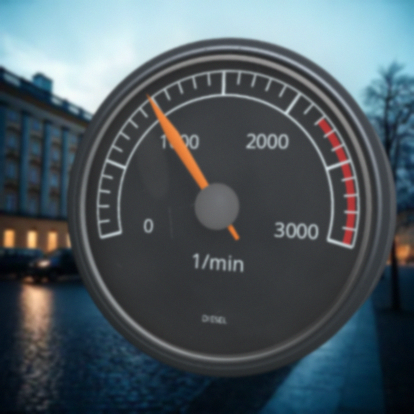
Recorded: {"value": 1000, "unit": "rpm"}
